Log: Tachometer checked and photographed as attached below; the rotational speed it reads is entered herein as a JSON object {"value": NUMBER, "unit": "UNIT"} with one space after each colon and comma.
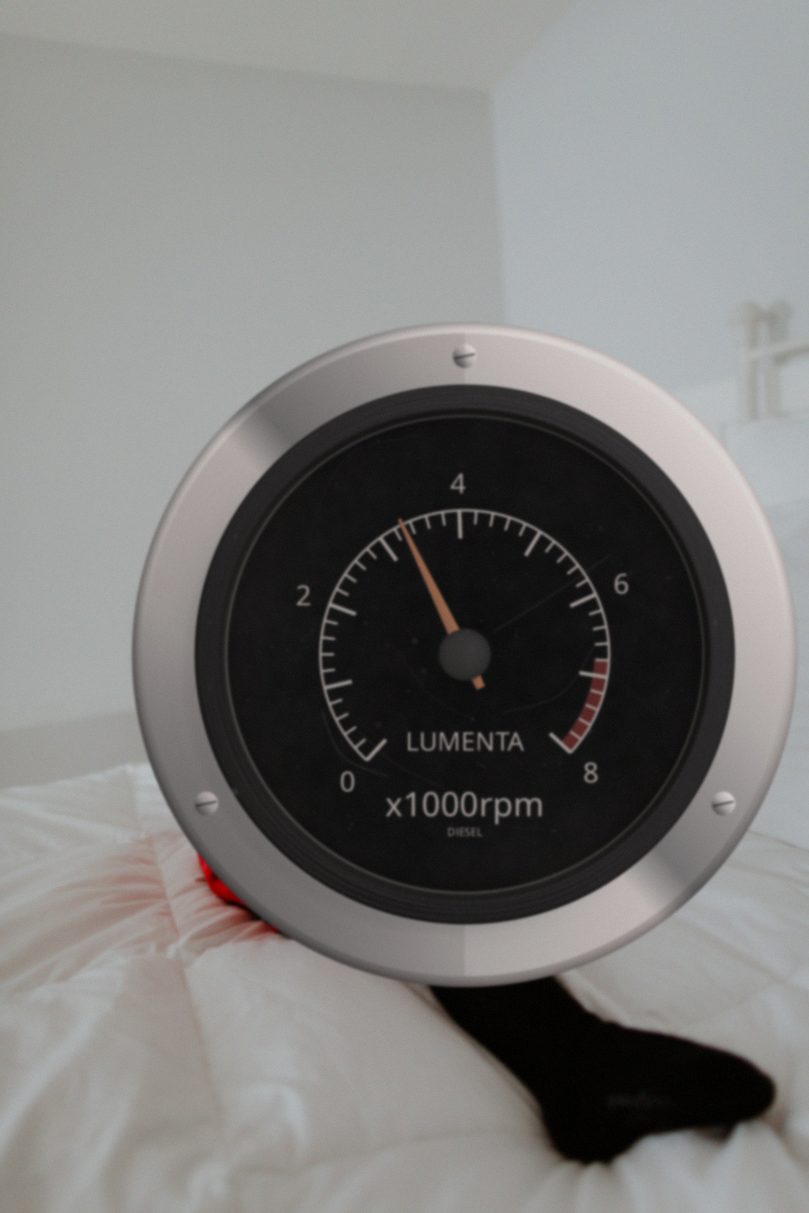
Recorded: {"value": 3300, "unit": "rpm"}
